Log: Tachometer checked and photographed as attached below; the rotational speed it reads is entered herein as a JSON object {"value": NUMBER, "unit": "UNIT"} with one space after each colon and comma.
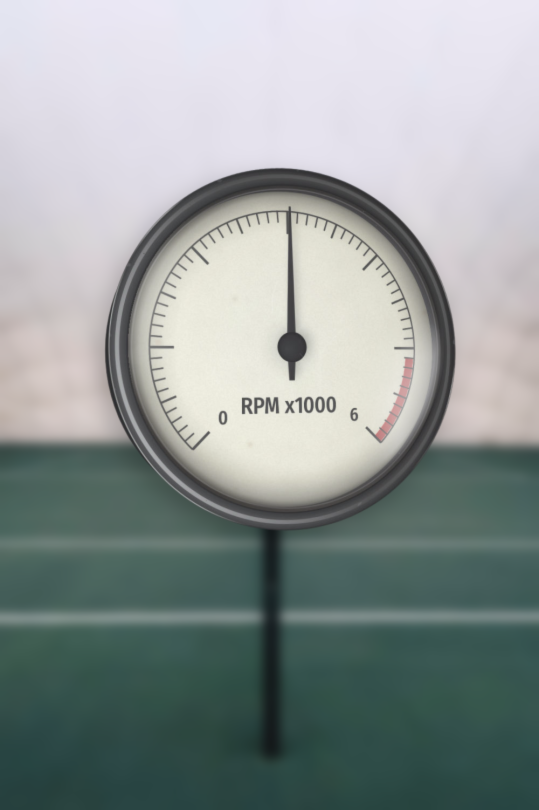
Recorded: {"value": 3000, "unit": "rpm"}
